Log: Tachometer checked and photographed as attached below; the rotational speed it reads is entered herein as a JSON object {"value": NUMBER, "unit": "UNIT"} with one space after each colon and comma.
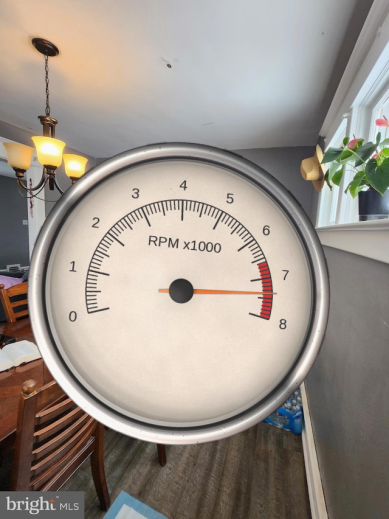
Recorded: {"value": 7400, "unit": "rpm"}
